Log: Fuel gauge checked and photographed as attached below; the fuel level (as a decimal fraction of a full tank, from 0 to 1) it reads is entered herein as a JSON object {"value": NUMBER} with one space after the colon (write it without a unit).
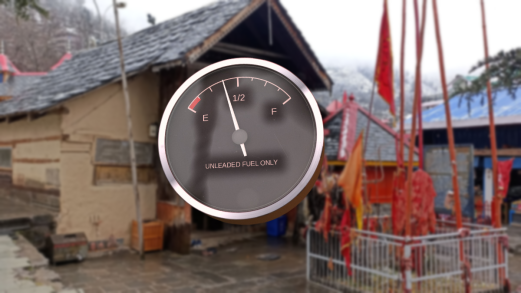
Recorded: {"value": 0.375}
